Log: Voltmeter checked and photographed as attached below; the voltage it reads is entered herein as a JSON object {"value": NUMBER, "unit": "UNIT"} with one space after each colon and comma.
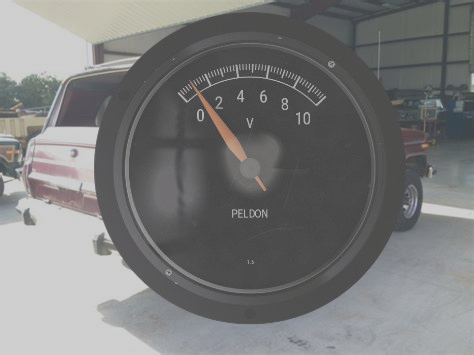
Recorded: {"value": 1, "unit": "V"}
